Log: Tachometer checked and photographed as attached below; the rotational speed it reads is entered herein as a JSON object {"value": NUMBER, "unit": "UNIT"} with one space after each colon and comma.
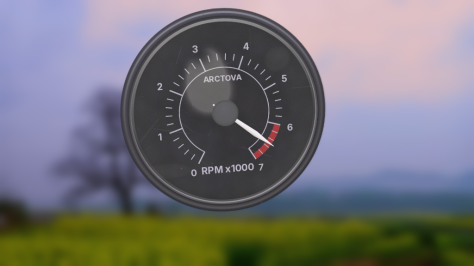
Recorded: {"value": 6500, "unit": "rpm"}
